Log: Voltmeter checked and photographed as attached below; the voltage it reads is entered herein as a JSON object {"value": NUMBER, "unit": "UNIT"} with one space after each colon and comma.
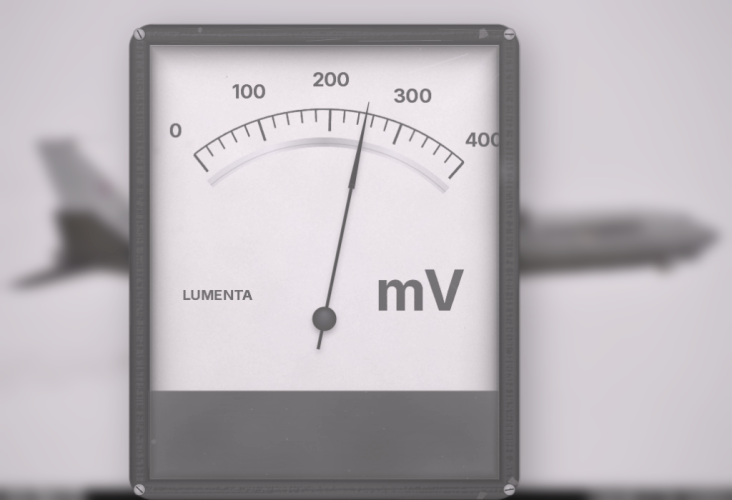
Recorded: {"value": 250, "unit": "mV"}
